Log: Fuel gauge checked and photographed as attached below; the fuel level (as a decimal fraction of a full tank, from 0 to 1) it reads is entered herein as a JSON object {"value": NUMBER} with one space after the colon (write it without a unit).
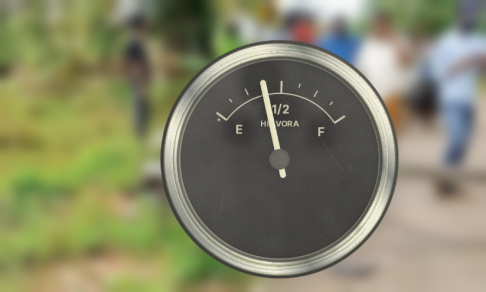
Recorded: {"value": 0.375}
